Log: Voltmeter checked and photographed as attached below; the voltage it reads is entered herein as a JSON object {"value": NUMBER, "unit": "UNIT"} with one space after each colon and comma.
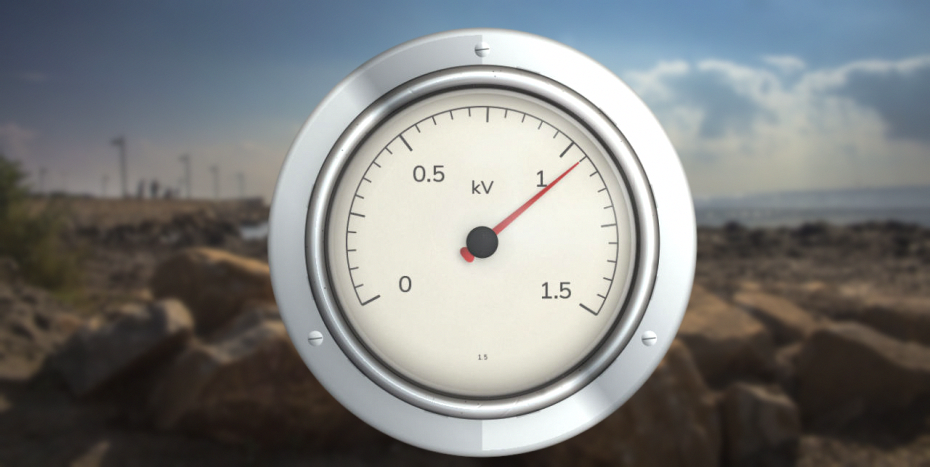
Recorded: {"value": 1.05, "unit": "kV"}
